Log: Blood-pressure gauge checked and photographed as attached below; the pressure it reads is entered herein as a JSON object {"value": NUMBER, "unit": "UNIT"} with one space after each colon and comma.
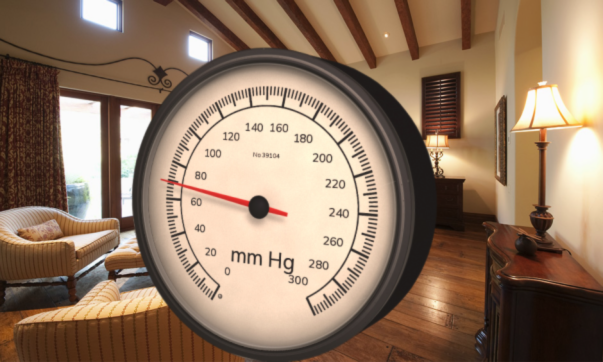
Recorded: {"value": 70, "unit": "mmHg"}
